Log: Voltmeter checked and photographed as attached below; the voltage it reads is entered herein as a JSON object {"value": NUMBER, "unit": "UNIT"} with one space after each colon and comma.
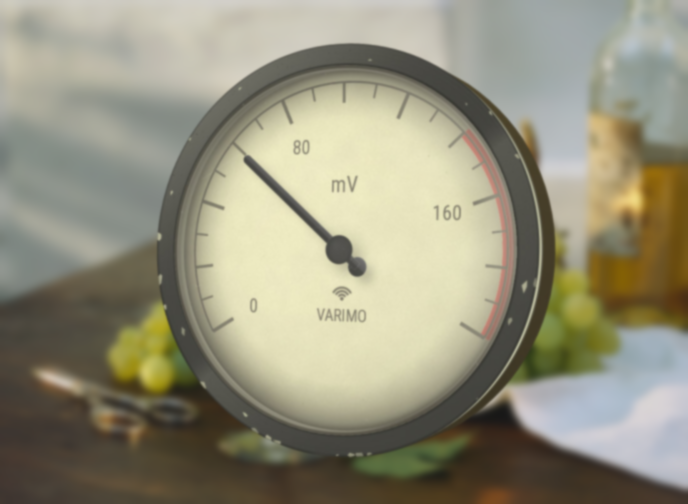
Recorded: {"value": 60, "unit": "mV"}
